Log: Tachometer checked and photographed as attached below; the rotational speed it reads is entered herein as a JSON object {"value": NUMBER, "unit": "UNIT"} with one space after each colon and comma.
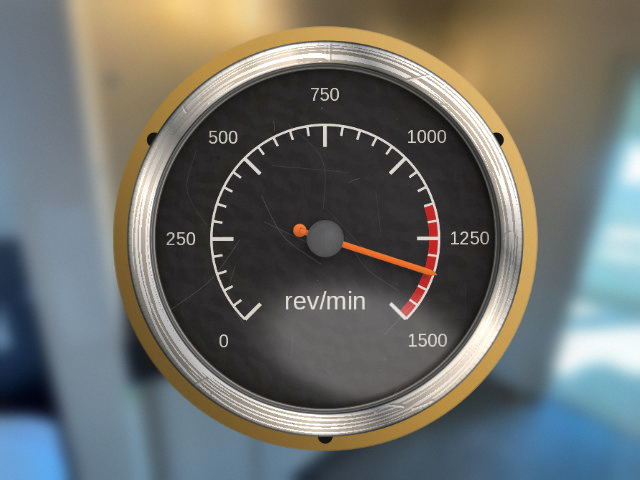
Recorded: {"value": 1350, "unit": "rpm"}
